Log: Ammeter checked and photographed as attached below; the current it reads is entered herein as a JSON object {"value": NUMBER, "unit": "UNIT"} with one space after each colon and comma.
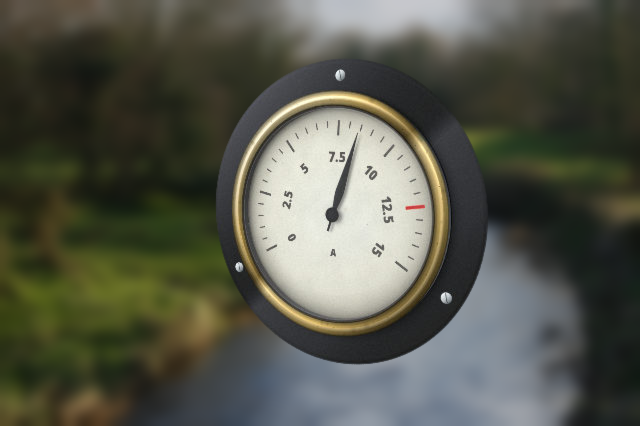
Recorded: {"value": 8.5, "unit": "A"}
